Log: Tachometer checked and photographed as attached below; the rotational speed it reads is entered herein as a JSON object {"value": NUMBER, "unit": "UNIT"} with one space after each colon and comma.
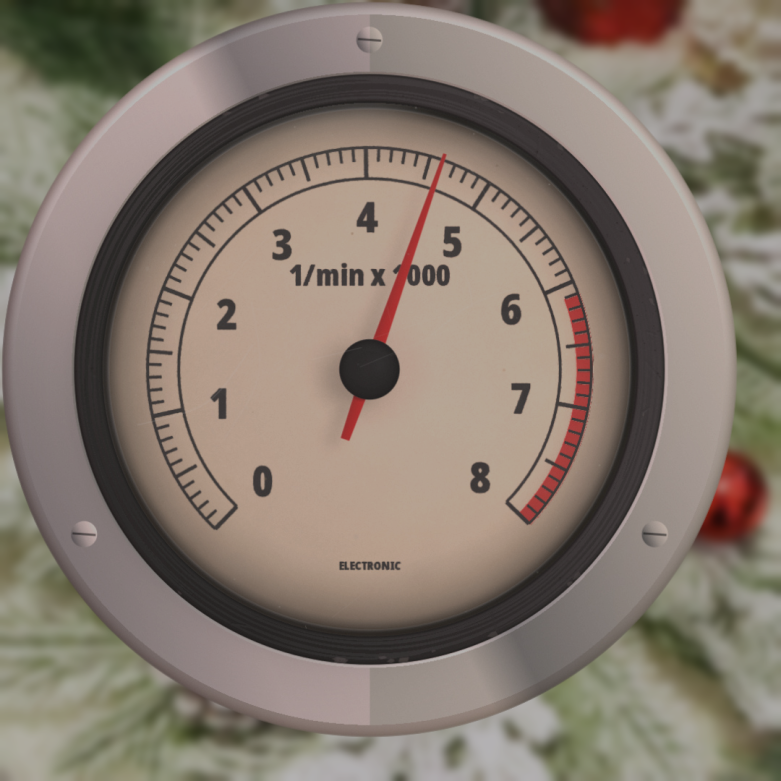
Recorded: {"value": 4600, "unit": "rpm"}
